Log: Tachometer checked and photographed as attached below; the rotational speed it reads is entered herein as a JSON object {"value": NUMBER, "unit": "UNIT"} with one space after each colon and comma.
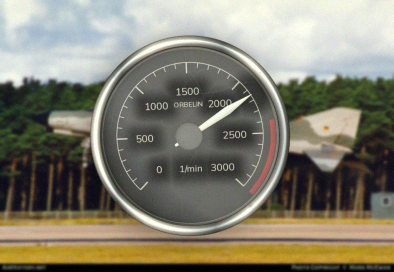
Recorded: {"value": 2150, "unit": "rpm"}
